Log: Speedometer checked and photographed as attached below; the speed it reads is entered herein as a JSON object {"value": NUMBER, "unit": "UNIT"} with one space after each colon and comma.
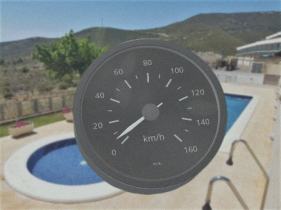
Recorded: {"value": 5, "unit": "km/h"}
